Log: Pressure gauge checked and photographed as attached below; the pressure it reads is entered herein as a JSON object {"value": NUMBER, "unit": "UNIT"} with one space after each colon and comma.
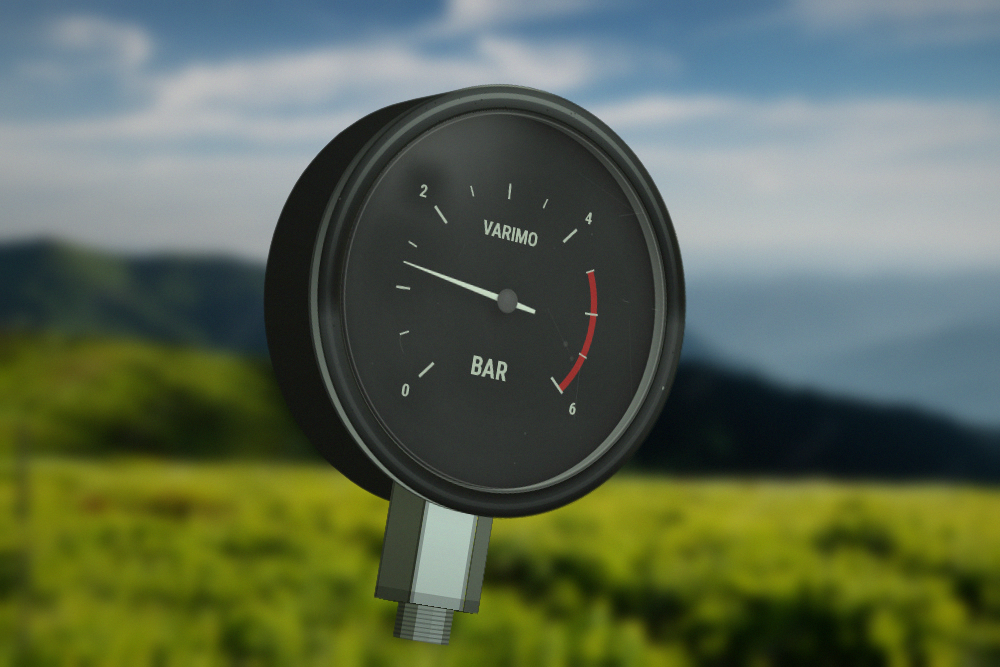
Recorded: {"value": 1.25, "unit": "bar"}
